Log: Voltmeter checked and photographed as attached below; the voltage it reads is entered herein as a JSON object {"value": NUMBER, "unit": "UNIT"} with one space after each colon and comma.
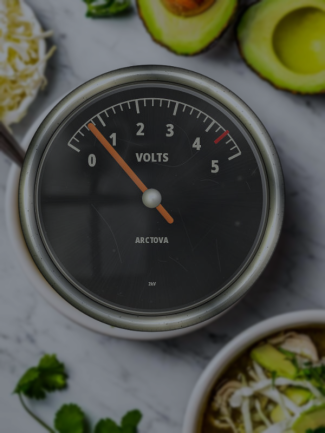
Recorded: {"value": 0.7, "unit": "V"}
